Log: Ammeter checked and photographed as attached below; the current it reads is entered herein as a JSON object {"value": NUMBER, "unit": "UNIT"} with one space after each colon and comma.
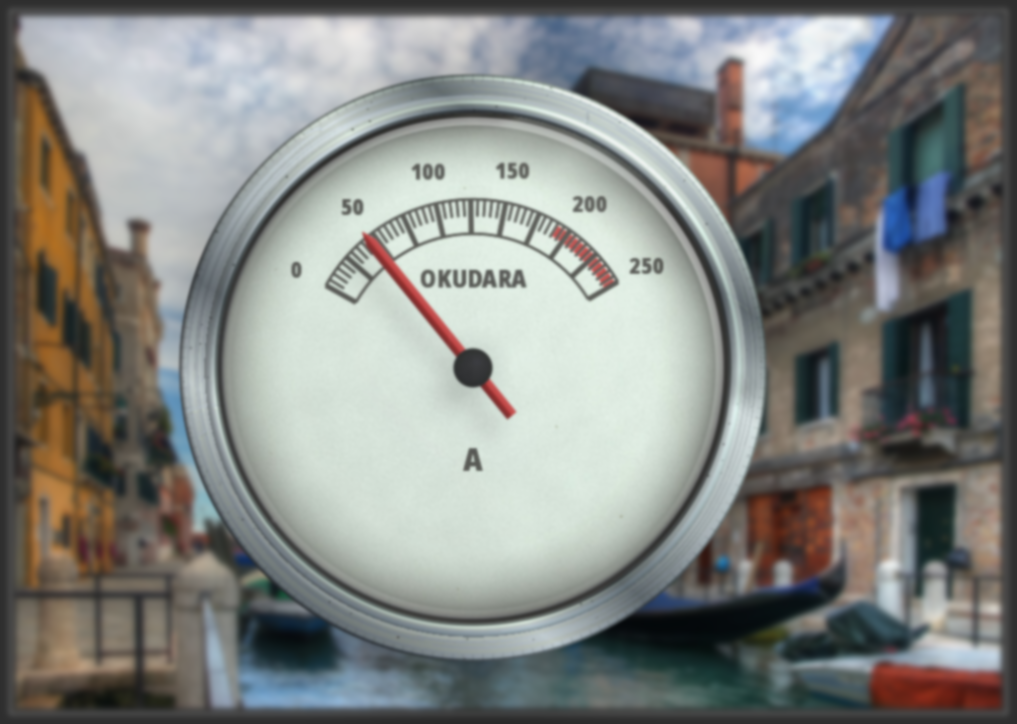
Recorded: {"value": 45, "unit": "A"}
